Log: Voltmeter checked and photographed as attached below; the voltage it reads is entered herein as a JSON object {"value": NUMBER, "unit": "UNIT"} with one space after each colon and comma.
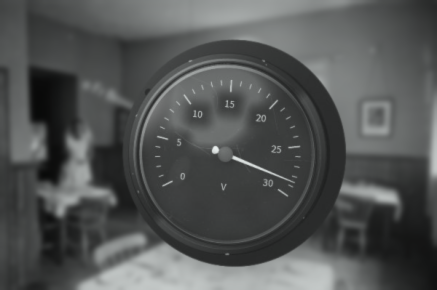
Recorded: {"value": 28.5, "unit": "V"}
